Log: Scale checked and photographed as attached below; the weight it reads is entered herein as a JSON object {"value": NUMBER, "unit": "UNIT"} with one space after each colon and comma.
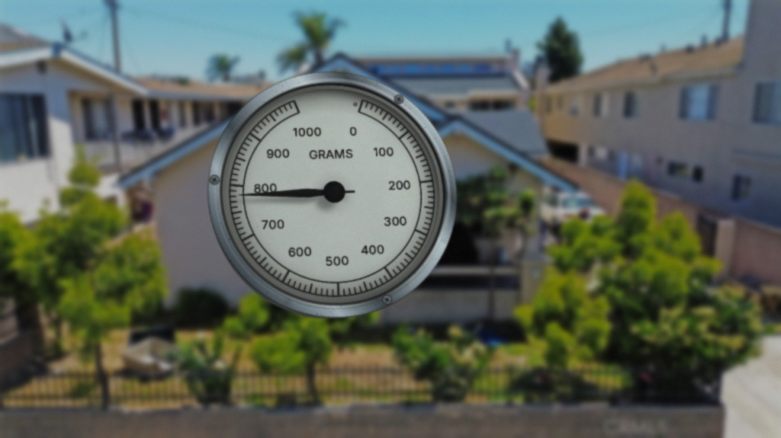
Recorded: {"value": 780, "unit": "g"}
